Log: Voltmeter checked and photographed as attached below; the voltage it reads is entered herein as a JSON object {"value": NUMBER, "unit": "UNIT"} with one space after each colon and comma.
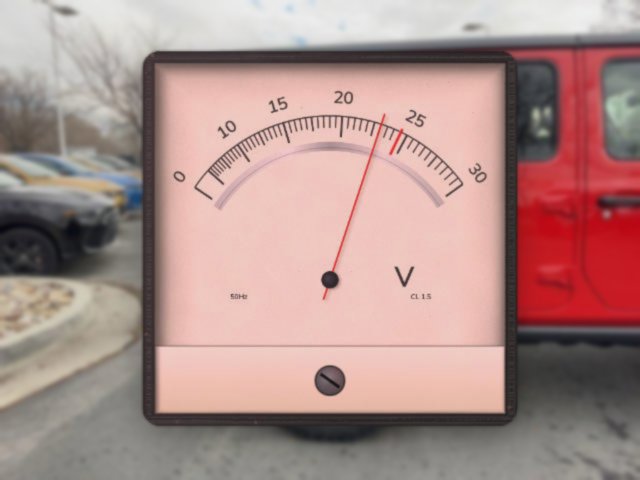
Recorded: {"value": 23, "unit": "V"}
